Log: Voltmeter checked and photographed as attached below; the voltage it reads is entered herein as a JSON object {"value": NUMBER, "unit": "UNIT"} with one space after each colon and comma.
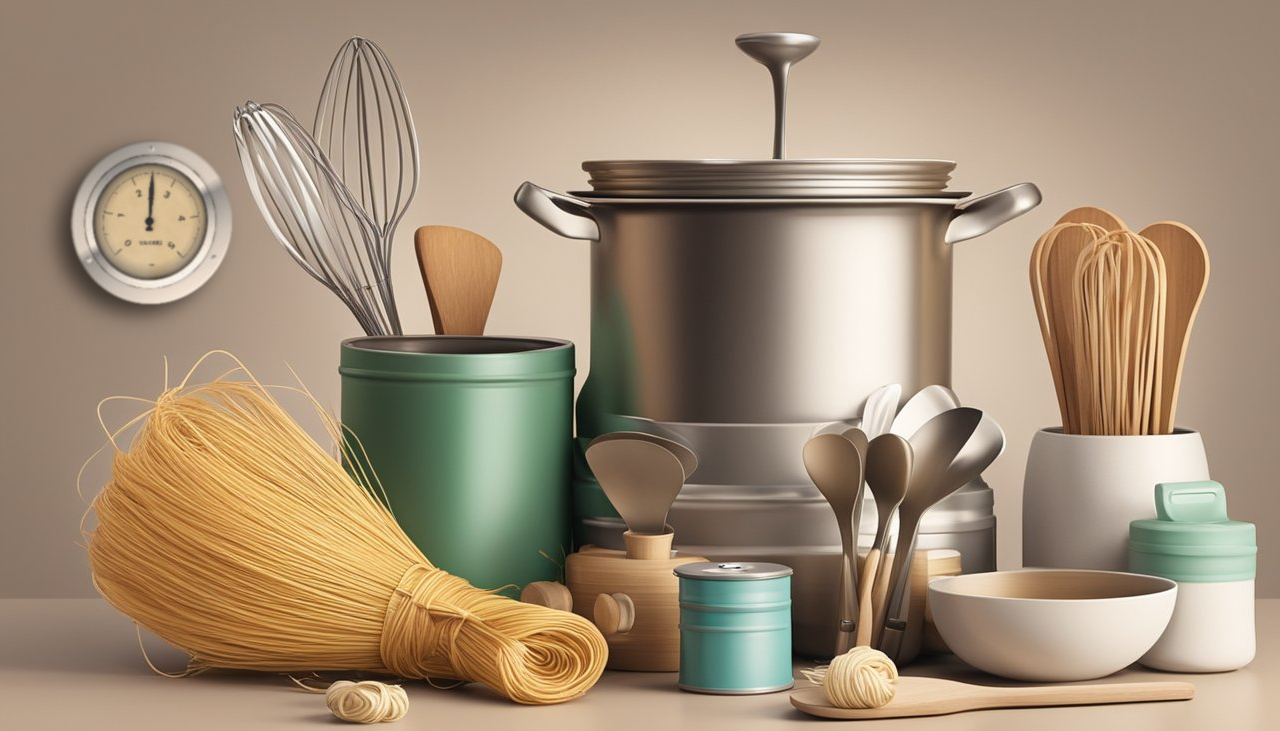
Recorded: {"value": 2.5, "unit": "V"}
